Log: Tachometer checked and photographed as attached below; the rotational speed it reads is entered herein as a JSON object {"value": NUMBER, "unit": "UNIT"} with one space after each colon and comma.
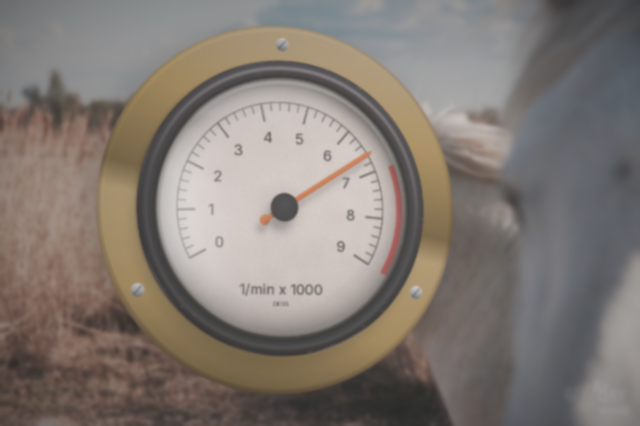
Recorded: {"value": 6600, "unit": "rpm"}
